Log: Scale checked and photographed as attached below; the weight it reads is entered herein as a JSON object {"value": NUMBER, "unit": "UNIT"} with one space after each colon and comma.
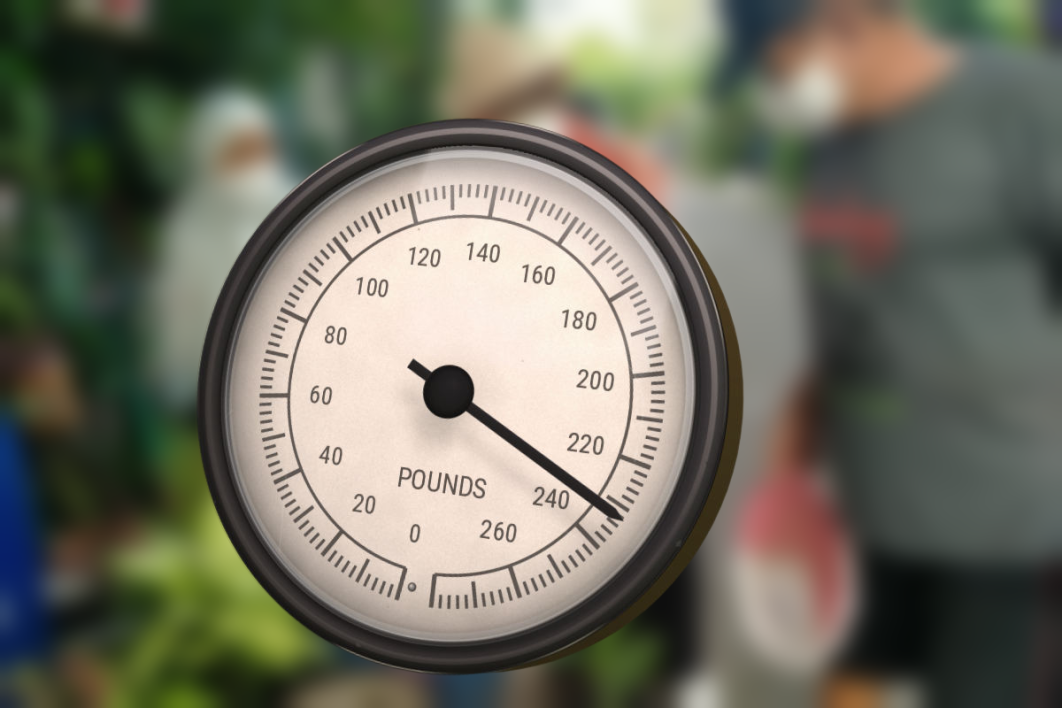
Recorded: {"value": 232, "unit": "lb"}
